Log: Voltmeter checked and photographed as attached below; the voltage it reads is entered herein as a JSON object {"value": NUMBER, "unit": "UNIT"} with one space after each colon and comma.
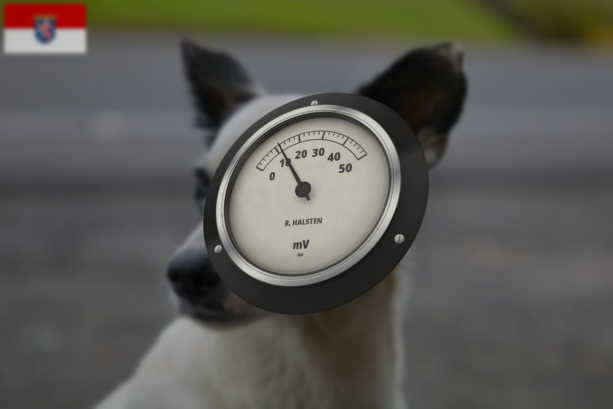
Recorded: {"value": 12, "unit": "mV"}
